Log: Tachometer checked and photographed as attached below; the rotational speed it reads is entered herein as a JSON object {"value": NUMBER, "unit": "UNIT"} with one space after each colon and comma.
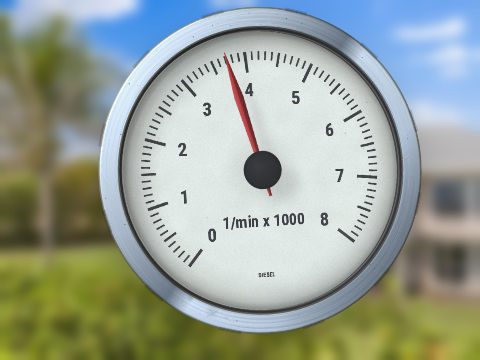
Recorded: {"value": 3700, "unit": "rpm"}
